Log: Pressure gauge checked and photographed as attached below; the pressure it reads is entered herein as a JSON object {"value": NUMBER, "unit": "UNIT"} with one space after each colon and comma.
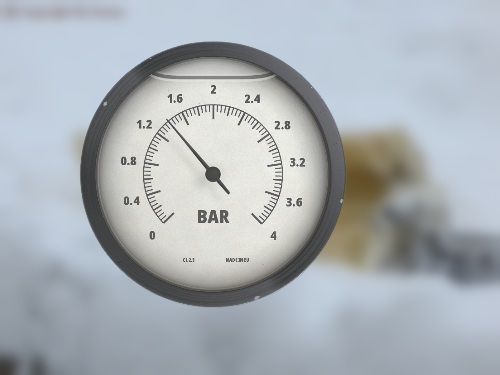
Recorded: {"value": 1.4, "unit": "bar"}
